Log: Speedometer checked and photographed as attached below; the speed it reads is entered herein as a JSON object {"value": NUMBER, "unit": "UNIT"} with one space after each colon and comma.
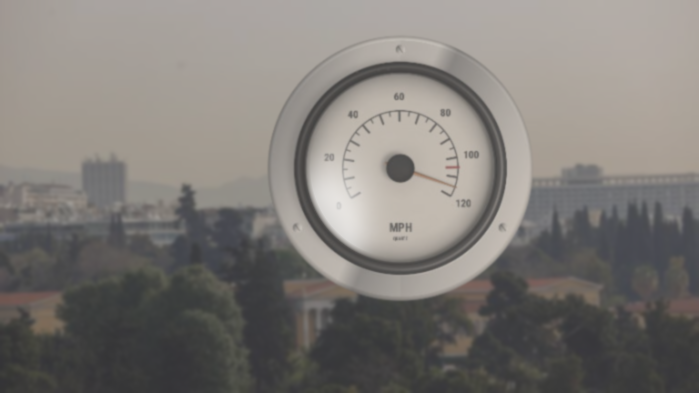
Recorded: {"value": 115, "unit": "mph"}
